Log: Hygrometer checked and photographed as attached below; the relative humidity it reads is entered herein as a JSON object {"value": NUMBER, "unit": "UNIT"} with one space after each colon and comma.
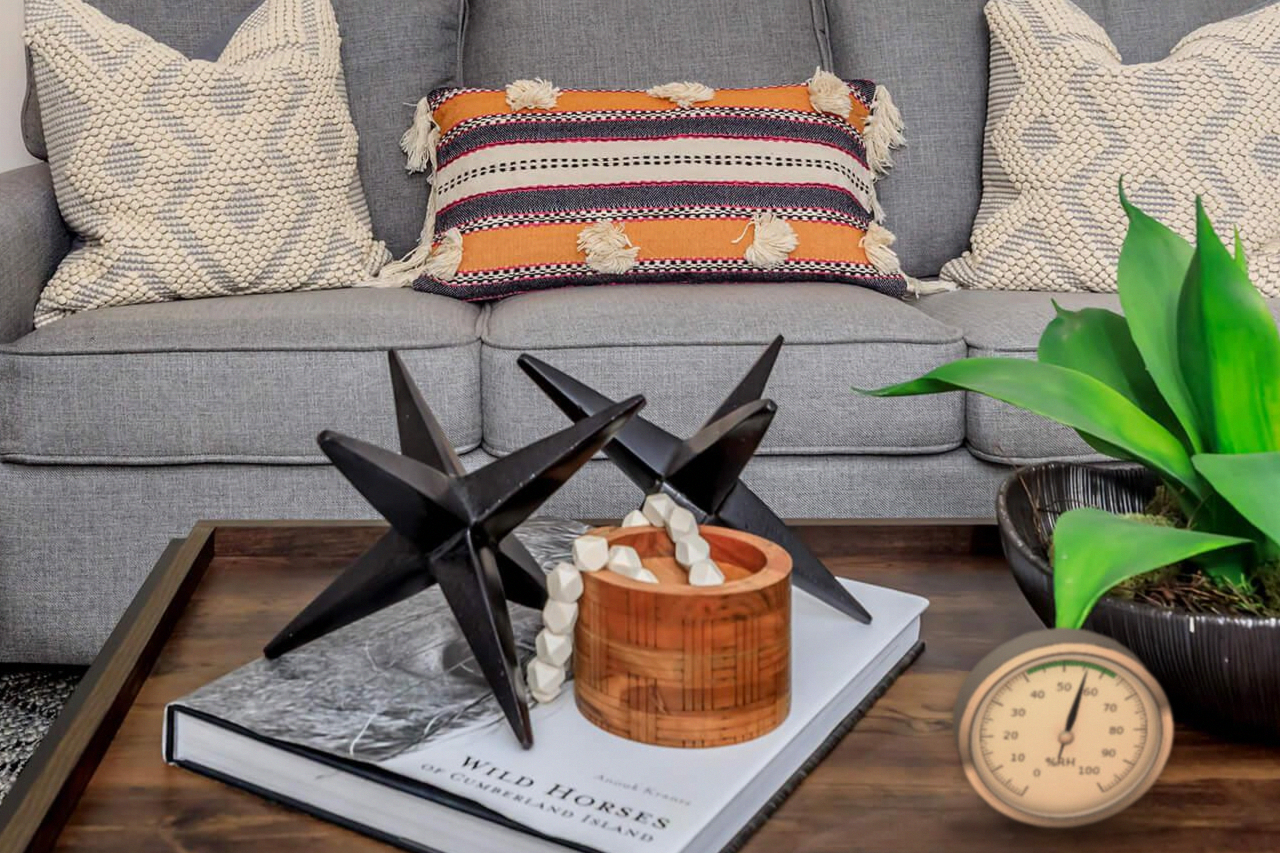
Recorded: {"value": 55, "unit": "%"}
